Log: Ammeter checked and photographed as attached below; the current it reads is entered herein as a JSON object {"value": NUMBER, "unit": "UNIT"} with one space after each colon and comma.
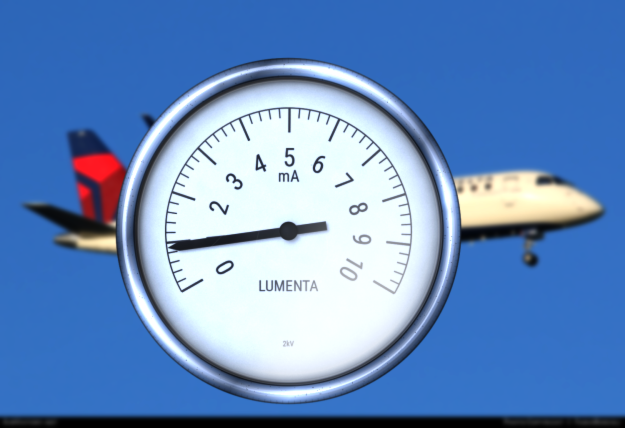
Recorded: {"value": 0.9, "unit": "mA"}
